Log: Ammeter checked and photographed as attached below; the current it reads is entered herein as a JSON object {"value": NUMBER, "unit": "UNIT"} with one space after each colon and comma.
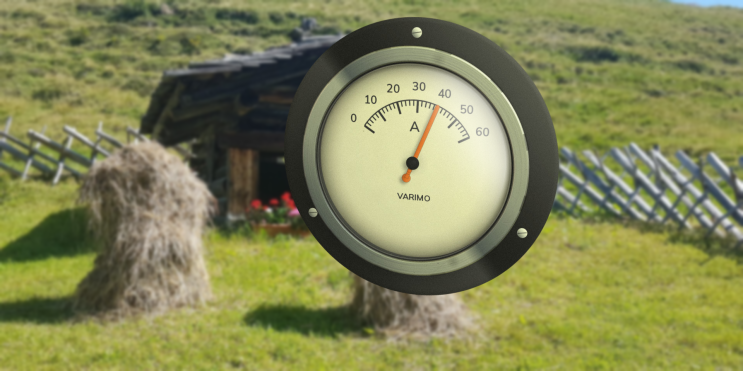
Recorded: {"value": 40, "unit": "A"}
